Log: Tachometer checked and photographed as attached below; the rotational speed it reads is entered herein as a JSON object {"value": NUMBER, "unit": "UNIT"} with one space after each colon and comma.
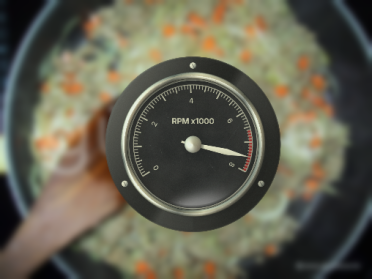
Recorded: {"value": 7500, "unit": "rpm"}
